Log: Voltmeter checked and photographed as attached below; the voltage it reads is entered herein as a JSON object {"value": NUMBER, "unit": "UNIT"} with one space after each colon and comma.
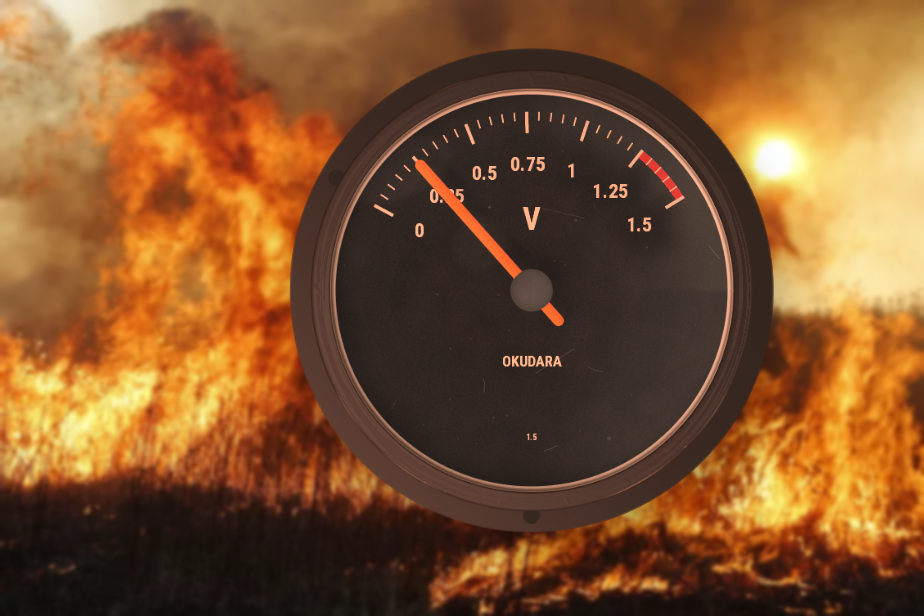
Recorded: {"value": 0.25, "unit": "V"}
